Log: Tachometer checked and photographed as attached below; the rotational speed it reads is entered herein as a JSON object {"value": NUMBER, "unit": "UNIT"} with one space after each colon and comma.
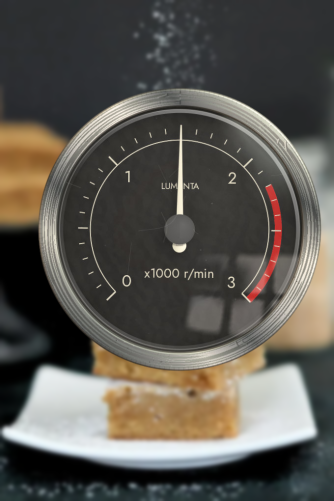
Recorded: {"value": 1500, "unit": "rpm"}
